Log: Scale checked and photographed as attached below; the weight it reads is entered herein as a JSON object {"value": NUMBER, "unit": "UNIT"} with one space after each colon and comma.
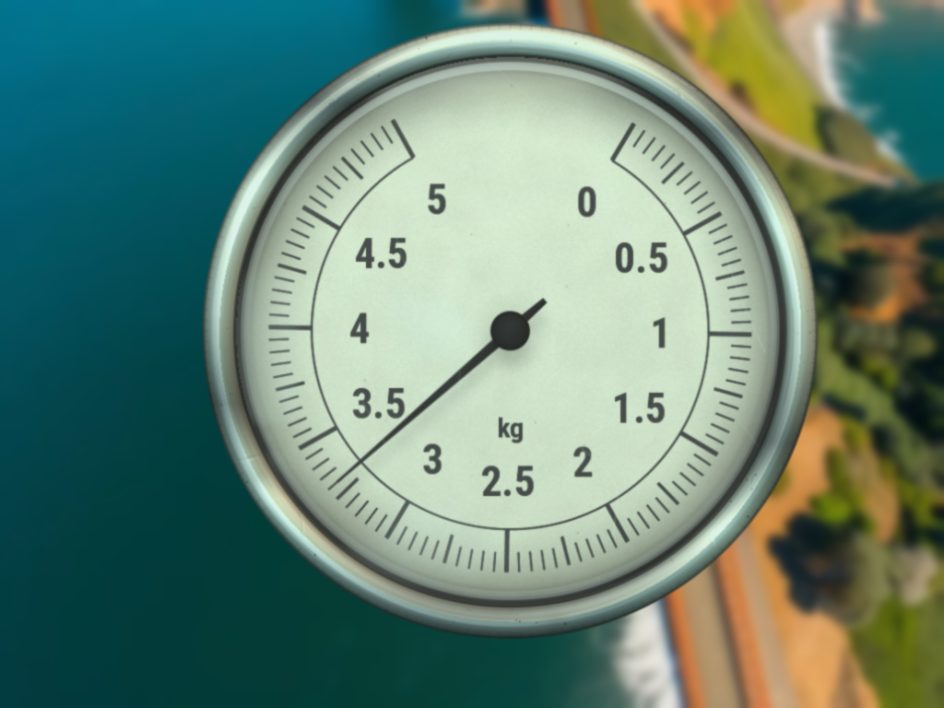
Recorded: {"value": 3.3, "unit": "kg"}
